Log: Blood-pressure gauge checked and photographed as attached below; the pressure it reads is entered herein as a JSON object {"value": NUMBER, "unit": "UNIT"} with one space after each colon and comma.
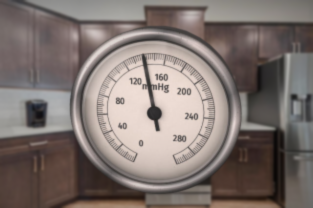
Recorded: {"value": 140, "unit": "mmHg"}
